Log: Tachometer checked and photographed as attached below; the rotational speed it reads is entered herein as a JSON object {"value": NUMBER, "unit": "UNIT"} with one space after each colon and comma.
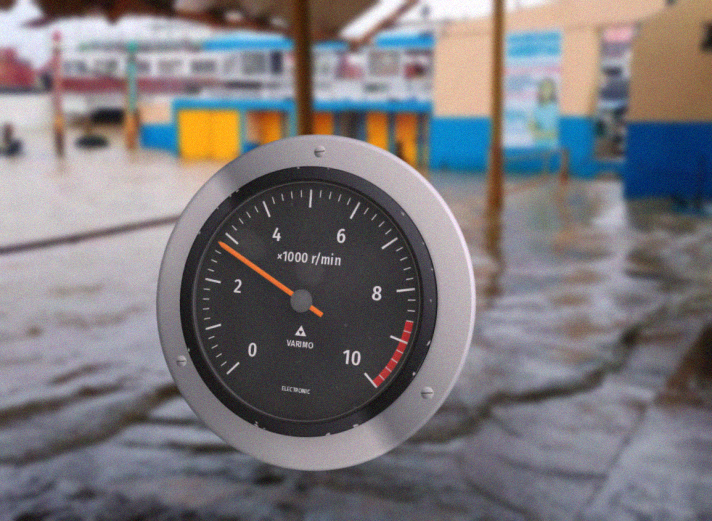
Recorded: {"value": 2800, "unit": "rpm"}
